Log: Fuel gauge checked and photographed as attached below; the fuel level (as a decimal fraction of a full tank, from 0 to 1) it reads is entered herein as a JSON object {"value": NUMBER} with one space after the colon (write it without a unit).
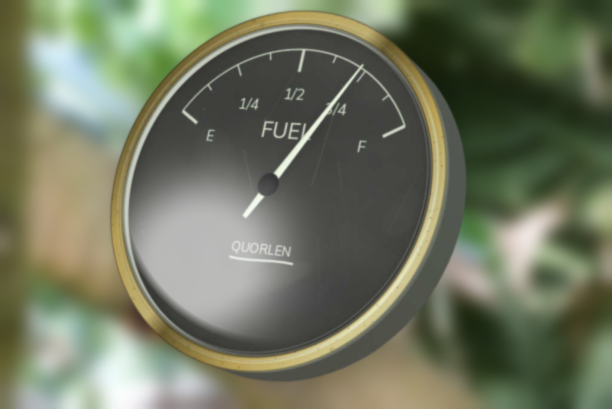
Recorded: {"value": 0.75}
